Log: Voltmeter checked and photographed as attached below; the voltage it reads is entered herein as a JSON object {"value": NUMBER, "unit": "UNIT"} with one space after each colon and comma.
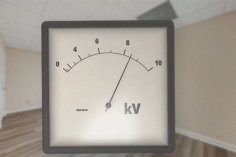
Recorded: {"value": 8.5, "unit": "kV"}
